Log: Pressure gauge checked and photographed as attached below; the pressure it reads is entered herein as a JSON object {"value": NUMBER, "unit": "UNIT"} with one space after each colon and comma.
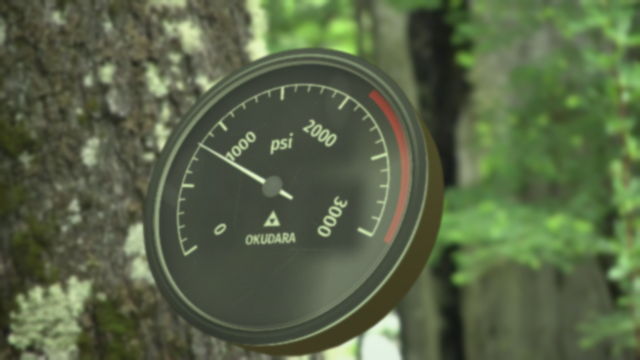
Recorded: {"value": 800, "unit": "psi"}
